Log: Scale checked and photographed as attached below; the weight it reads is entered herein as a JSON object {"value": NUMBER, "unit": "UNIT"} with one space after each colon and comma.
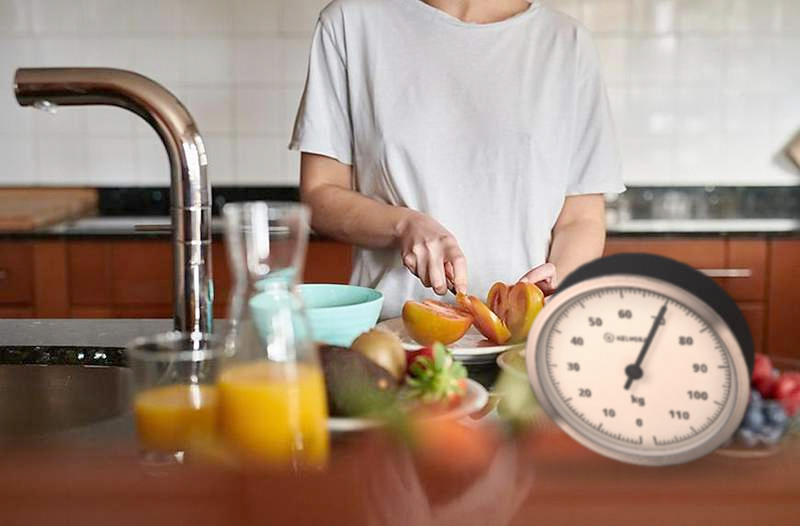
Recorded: {"value": 70, "unit": "kg"}
